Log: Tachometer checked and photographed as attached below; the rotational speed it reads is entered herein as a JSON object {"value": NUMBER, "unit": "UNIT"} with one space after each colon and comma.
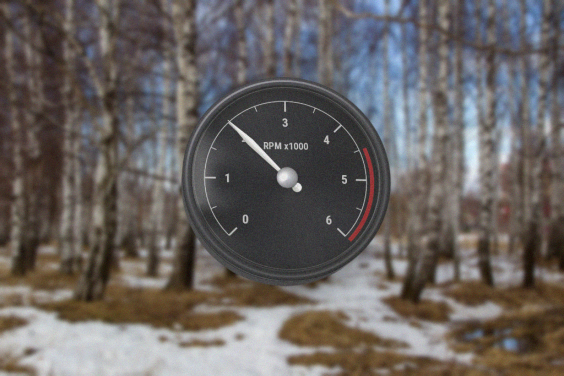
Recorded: {"value": 2000, "unit": "rpm"}
